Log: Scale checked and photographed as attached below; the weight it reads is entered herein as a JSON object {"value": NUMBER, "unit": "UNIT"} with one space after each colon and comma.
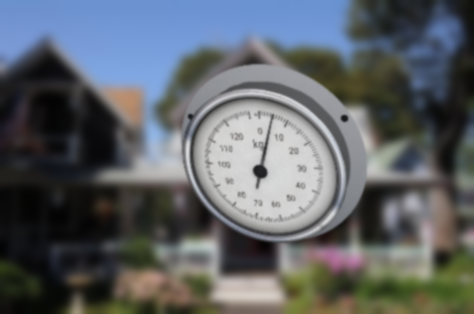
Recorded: {"value": 5, "unit": "kg"}
